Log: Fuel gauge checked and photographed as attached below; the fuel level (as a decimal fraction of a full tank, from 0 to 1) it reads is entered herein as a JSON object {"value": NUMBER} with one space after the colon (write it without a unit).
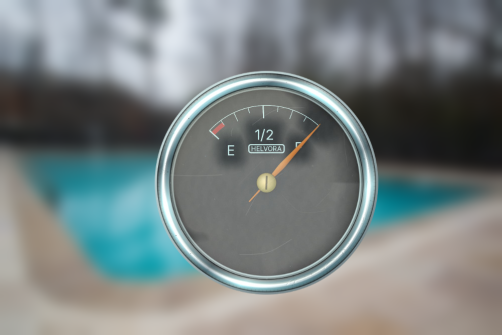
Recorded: {"value": 1}
